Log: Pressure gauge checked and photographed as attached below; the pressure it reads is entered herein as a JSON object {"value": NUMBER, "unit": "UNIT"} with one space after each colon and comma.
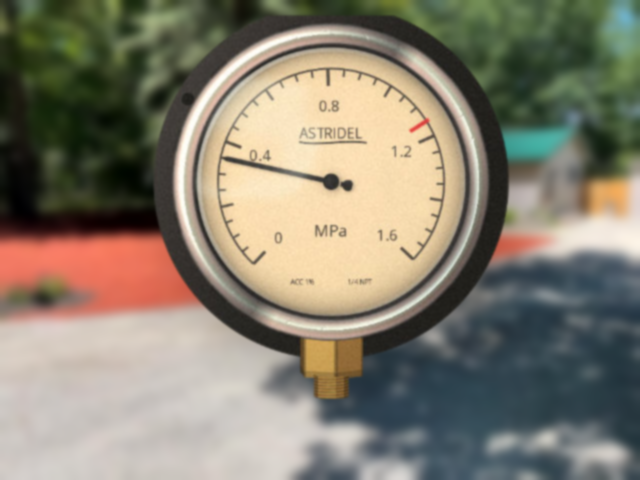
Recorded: {"value": 0.35, "unit": "MPa"}
